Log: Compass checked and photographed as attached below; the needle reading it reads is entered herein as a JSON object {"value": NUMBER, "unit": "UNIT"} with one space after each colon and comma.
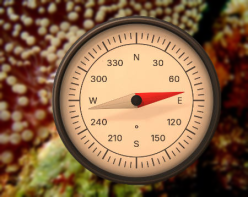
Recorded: {"value": 80, "unit": "°"}
